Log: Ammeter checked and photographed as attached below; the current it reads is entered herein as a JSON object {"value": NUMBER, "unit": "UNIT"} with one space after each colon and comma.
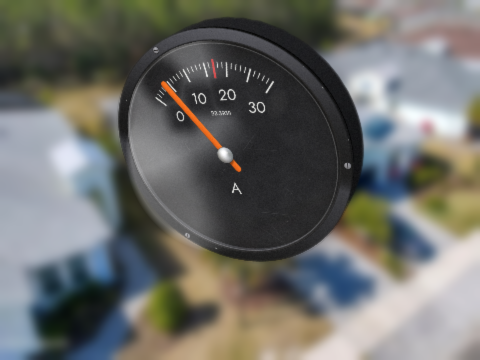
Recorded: {"value": 5, "unit": "A"}
